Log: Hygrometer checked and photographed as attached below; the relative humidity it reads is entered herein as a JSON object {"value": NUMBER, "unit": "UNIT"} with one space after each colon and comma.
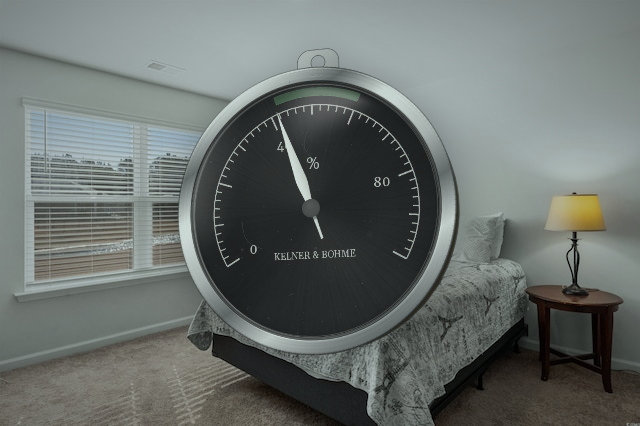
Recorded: {"value": 42, "unit": "%"}
